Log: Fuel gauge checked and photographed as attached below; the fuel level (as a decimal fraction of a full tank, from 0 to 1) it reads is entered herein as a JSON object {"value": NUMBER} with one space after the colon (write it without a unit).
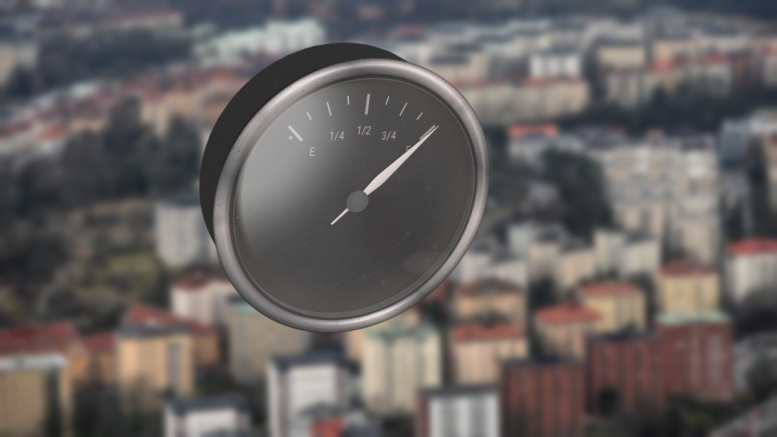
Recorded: {"value": 1}
